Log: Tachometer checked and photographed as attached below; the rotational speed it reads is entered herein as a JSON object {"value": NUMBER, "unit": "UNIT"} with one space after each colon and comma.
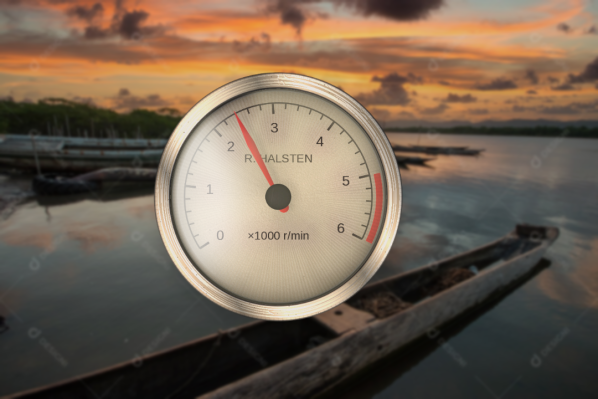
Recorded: {"value": 2400, "unit": "rpm"}
